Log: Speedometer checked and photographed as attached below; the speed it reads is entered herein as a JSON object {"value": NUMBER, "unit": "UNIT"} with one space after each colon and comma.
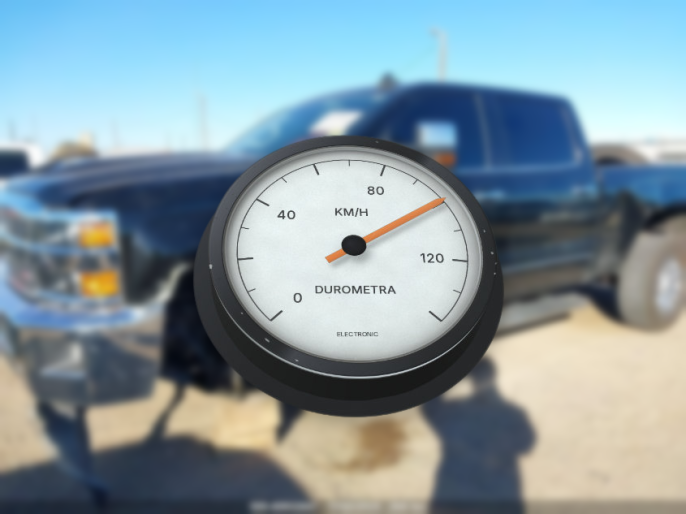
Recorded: {"value": 100, "unit": "km/h"}
